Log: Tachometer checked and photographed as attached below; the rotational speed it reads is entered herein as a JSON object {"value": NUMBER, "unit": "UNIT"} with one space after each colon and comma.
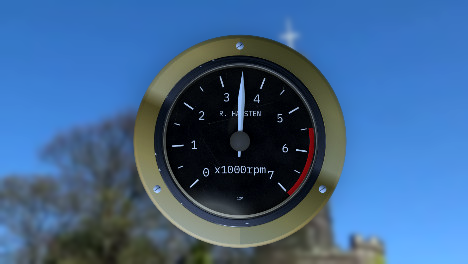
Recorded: {"value": 3500, "unit": "rpm"}
